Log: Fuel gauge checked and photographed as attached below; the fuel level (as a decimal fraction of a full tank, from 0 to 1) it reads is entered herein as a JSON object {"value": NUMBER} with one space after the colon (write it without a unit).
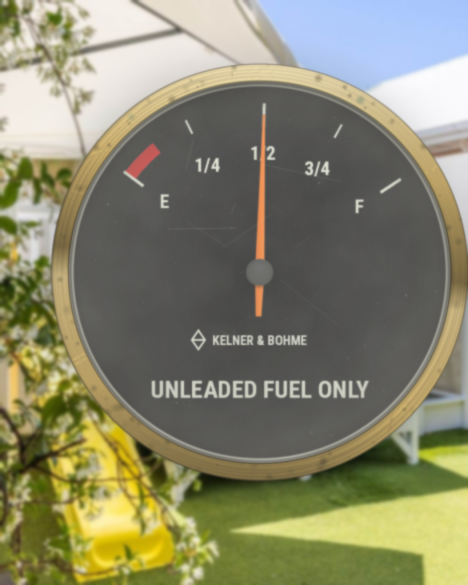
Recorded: {"value": 0.5}
